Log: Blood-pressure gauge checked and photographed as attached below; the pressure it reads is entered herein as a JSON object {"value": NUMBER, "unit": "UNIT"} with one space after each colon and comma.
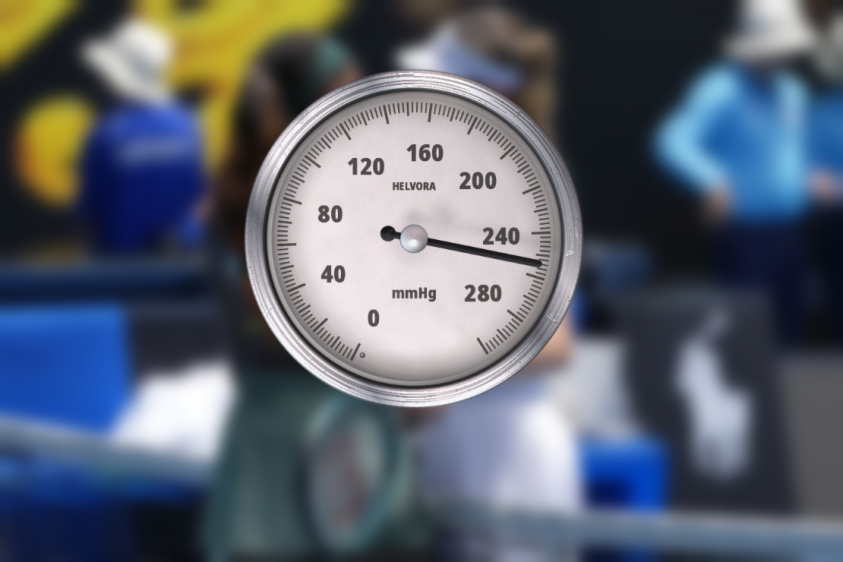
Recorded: {"value": 254, "unit": "mmHg"}
